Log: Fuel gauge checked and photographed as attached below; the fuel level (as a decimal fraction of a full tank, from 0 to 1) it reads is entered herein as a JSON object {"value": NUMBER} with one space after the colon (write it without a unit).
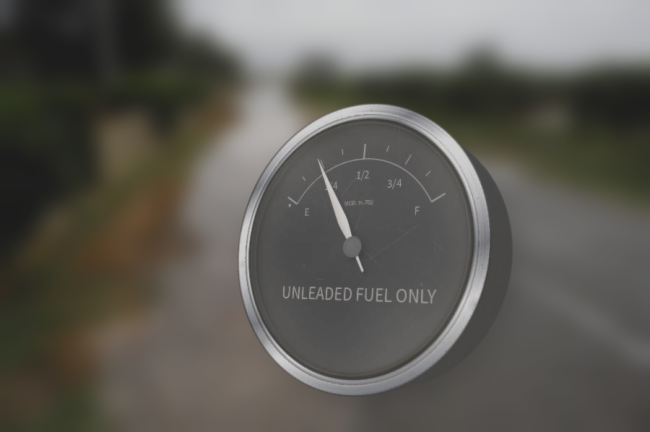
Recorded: {"value": 0.25}
